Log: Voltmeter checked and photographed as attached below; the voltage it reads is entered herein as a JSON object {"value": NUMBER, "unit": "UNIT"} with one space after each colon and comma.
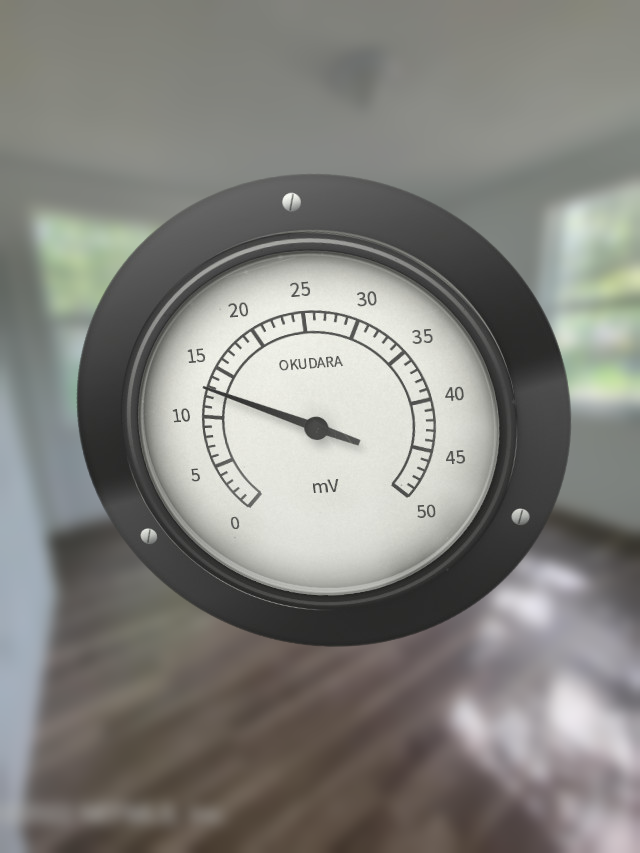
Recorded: {"value": 13, "unit": "mV"}
